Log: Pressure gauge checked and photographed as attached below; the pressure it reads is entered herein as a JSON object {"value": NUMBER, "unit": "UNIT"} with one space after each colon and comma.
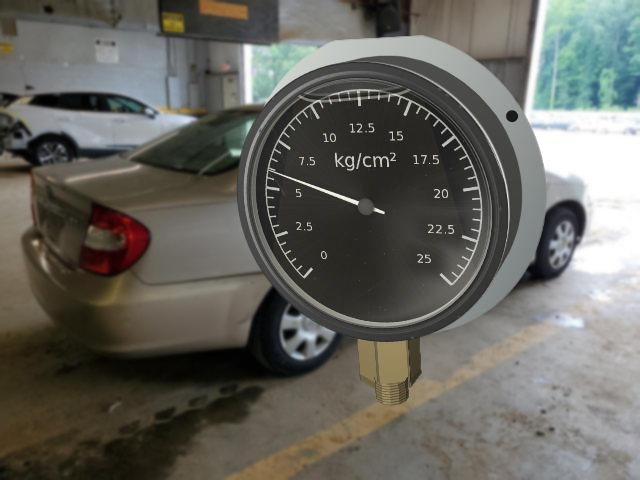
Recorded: {"value": 6, "unit": "kg/cm²"}
